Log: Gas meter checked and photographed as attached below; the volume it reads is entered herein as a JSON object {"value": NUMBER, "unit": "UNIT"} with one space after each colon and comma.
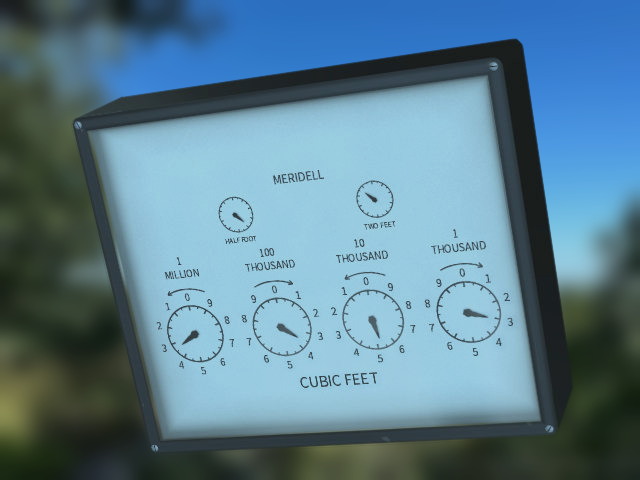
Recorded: {"value": 335300, "unit": "ft³"}
